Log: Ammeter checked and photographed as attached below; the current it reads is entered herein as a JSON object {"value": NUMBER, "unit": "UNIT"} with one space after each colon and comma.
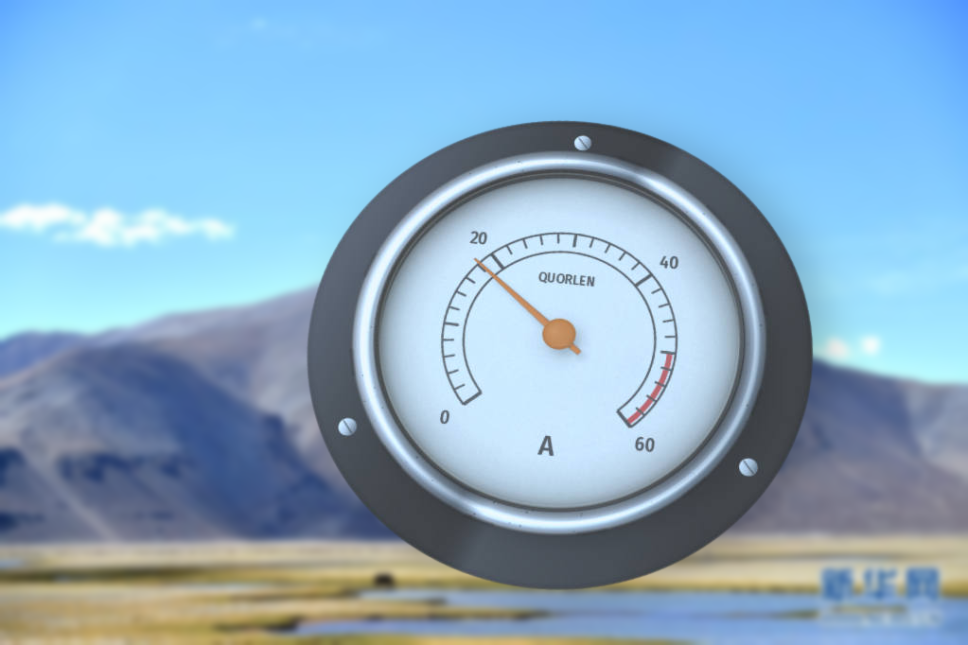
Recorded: {"value": 18, "unit": "A"}
